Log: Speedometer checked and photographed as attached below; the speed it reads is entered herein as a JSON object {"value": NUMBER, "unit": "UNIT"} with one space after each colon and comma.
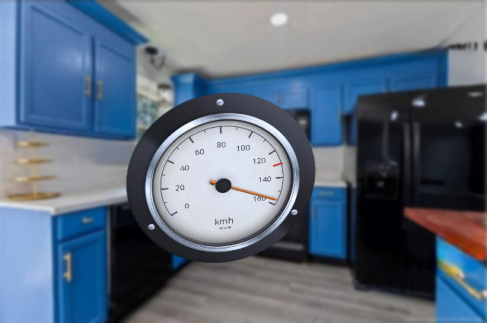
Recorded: {"value": 155, "unit": "km/h"}
